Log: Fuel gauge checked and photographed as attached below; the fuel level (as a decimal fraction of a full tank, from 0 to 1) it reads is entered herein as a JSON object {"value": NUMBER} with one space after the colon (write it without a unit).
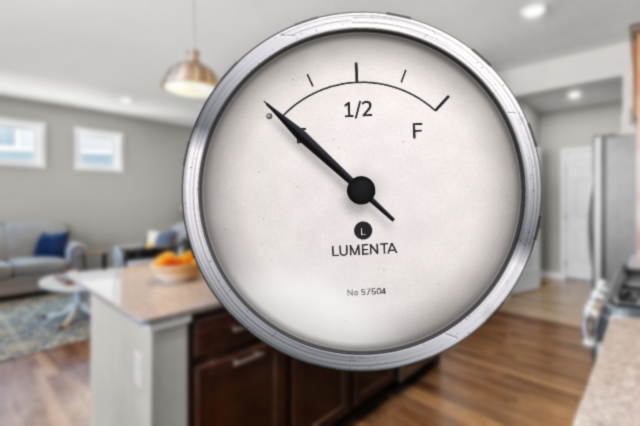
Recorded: {"value": 0}
